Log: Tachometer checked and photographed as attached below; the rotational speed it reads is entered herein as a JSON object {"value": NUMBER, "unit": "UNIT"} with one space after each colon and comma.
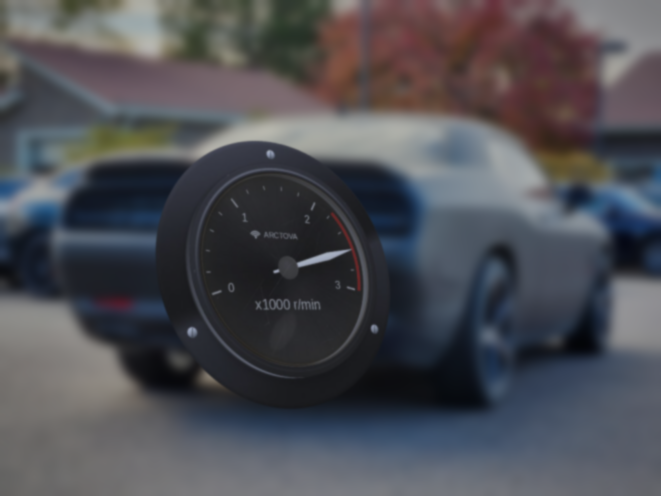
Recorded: {"value": 2600, "unit": "rpm"}
